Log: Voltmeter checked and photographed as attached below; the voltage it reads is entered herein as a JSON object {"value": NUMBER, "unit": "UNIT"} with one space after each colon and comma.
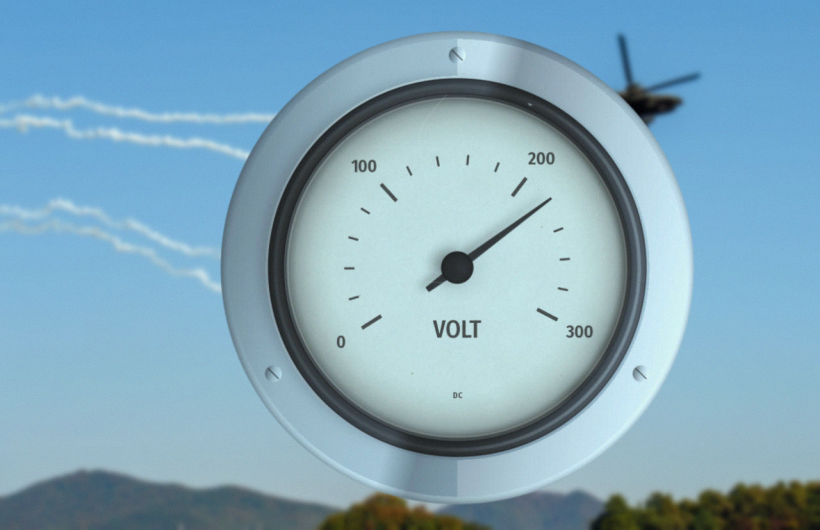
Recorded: {"value": 220, "unit": "V"}
